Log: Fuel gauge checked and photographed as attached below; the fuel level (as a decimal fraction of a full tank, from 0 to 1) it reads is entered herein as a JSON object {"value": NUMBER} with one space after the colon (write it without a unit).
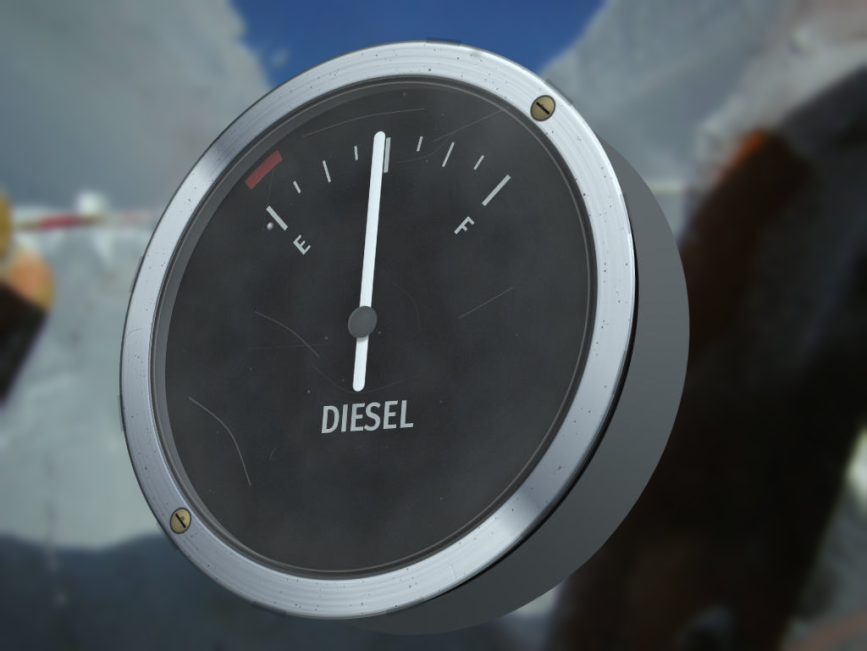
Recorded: {"value": 0.5}
